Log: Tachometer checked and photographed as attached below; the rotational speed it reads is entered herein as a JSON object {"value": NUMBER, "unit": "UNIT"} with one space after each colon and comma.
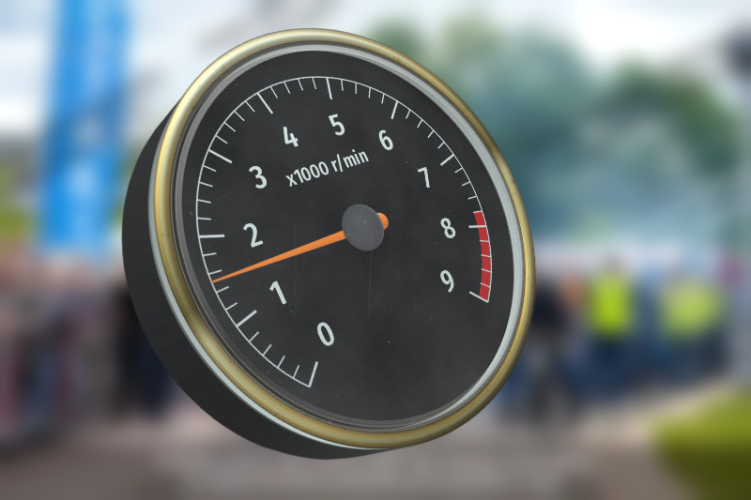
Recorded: {"value": 1500, "unit": "rpm"}
